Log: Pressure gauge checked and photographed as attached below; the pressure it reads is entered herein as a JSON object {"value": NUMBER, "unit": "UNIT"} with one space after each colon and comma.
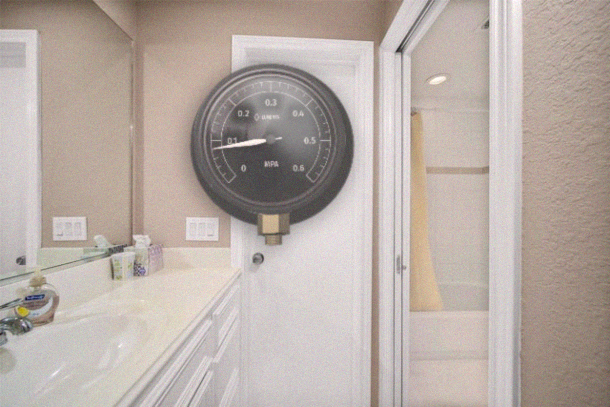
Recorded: {"value": 0.08, "unit": "MPa"}
